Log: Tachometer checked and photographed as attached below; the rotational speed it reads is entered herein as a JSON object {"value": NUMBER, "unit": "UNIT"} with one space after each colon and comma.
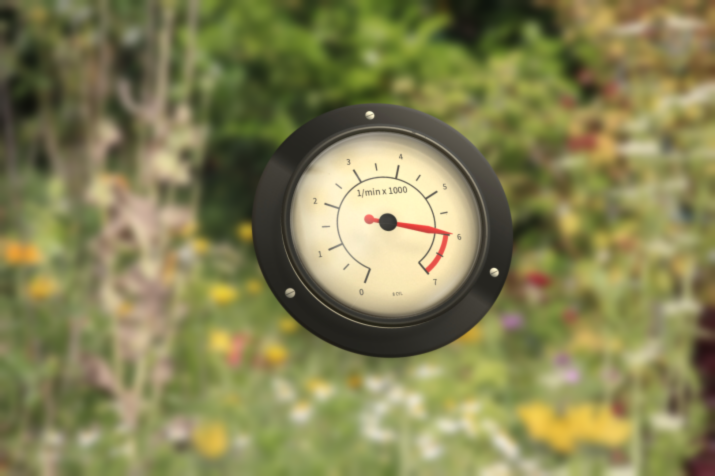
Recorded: {"value": 6000, "unit": "rpm"}
